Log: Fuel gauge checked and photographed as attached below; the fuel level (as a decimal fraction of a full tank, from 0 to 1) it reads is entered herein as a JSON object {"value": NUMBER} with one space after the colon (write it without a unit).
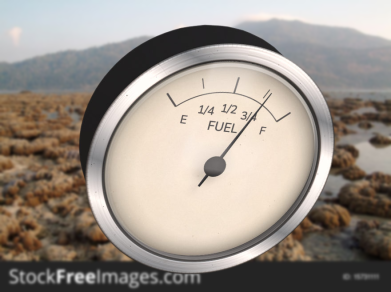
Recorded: {"value": 0.75}
